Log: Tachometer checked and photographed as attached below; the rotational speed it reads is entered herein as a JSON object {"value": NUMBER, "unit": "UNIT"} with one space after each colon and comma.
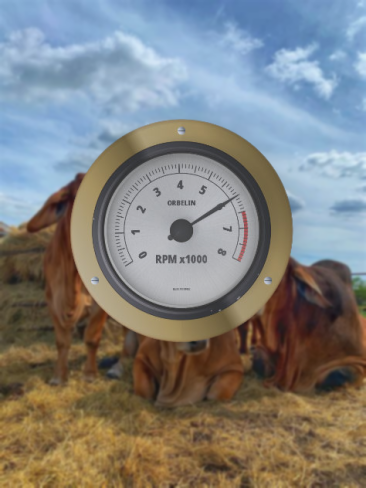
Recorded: {"value": 6000, "unit": "rpm"}
